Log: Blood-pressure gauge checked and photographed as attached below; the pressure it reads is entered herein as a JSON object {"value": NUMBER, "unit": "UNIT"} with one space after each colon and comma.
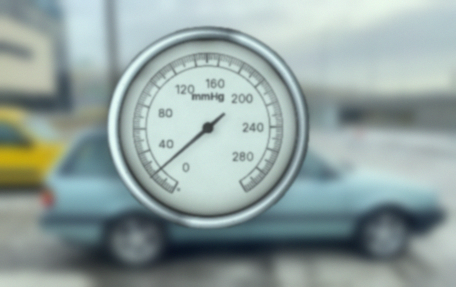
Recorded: {"value": 20, "unit": "mmHg"}
